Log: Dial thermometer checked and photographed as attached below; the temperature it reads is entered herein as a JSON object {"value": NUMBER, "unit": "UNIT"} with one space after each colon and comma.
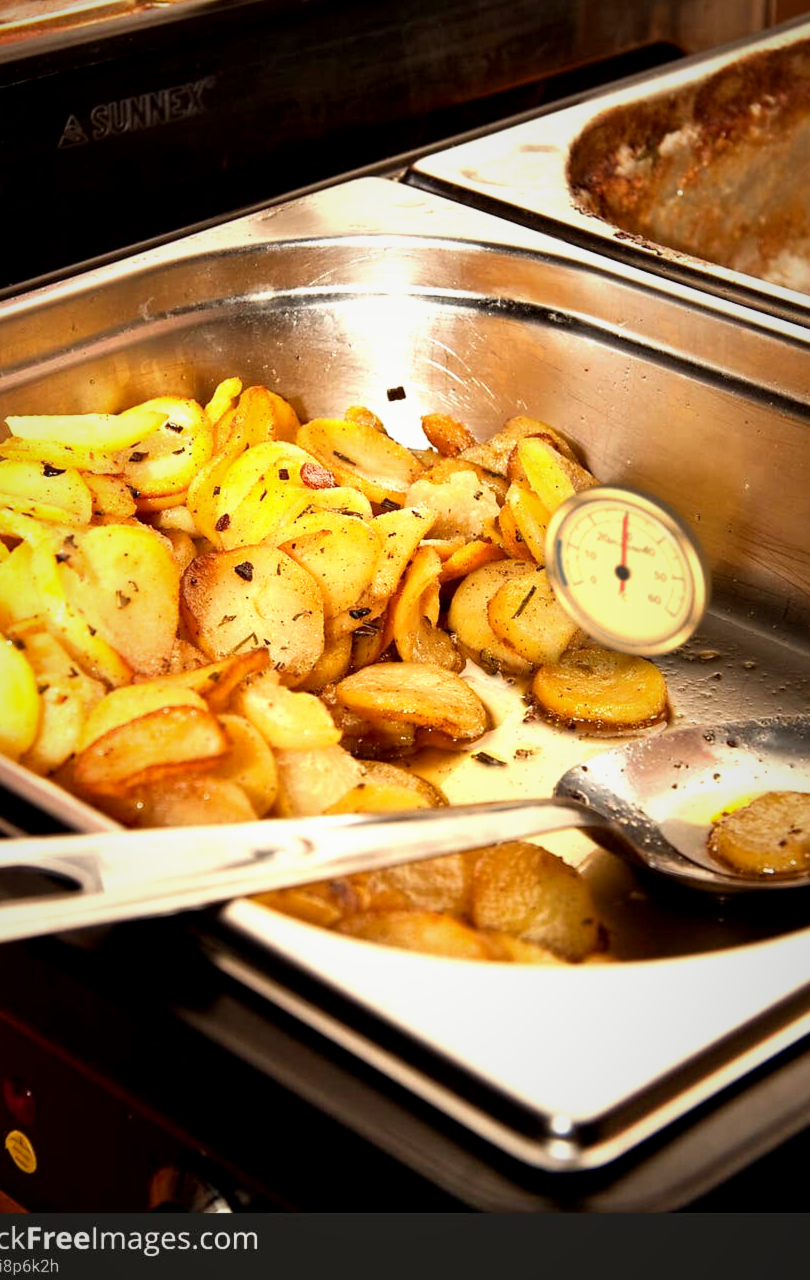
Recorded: {"value": 30, "unit": "°C"}
